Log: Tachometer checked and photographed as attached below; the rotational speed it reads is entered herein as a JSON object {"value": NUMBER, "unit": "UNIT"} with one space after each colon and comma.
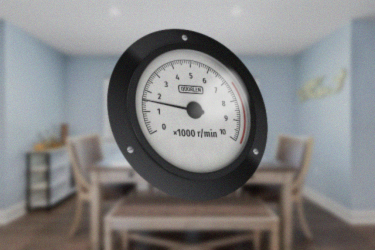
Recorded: {"value": 1500, "unit": "rpm"}
